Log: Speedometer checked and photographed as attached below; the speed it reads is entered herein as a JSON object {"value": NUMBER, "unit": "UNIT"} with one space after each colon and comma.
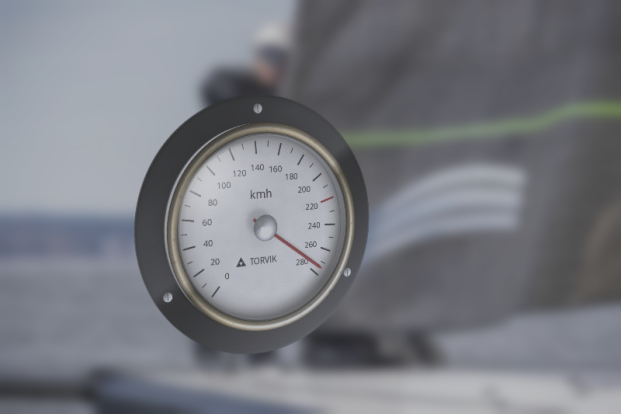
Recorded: {"value": 275, "unit": "km/h"}
